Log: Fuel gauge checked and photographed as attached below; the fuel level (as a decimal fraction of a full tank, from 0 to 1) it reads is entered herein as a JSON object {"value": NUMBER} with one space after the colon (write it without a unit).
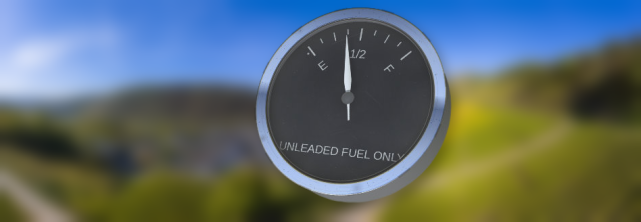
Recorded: {"value": 0.375}
